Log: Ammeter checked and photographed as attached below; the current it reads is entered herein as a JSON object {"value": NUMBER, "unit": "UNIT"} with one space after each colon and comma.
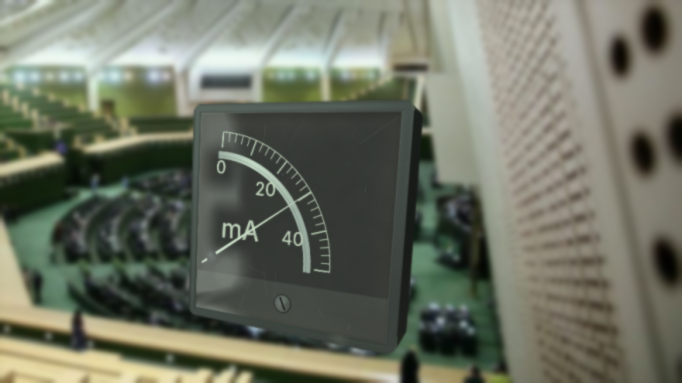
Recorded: {"value": 30, "unit": "mA"}
